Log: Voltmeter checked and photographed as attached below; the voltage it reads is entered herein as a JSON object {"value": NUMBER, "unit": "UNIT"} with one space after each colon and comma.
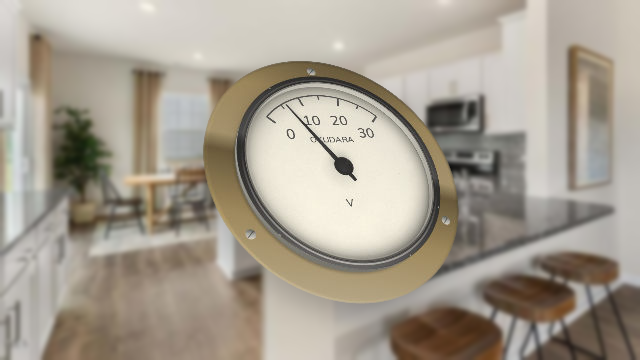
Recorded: {"value": 5, "unit": "V"}
